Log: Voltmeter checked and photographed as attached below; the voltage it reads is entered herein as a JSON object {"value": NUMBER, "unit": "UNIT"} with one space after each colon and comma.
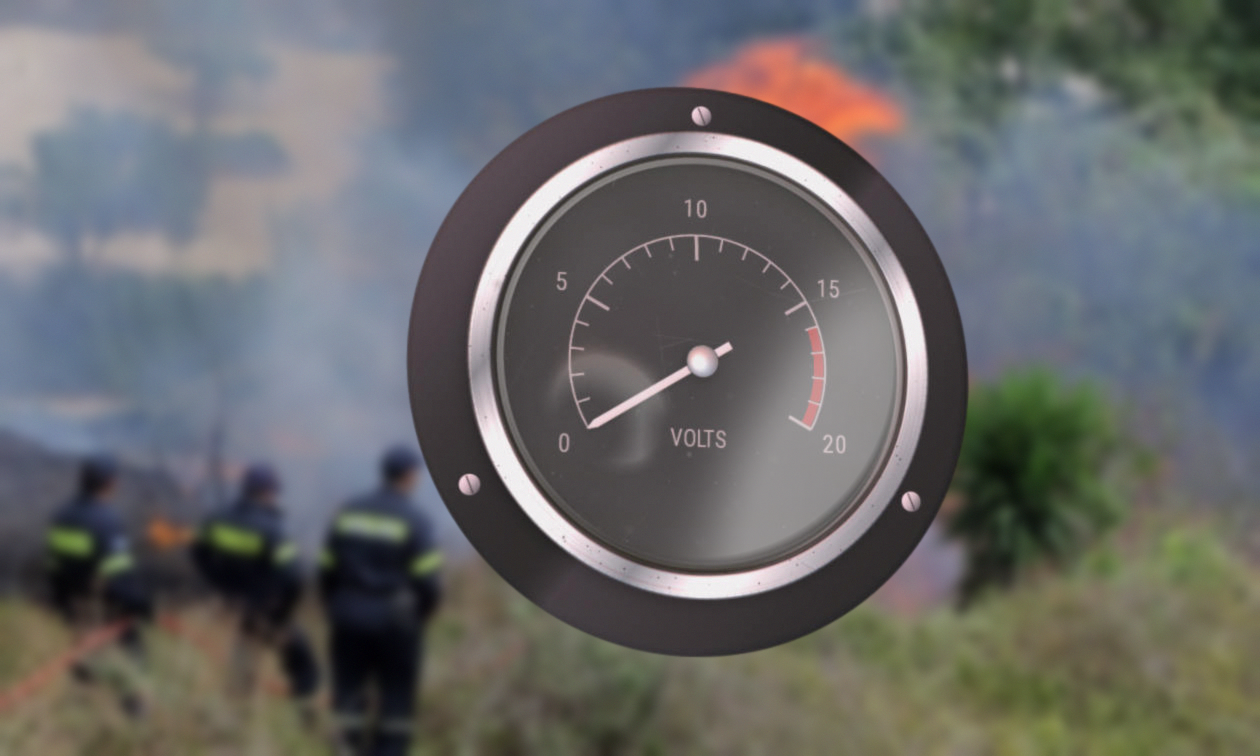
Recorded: {"value": 0, "unit": "V"}
